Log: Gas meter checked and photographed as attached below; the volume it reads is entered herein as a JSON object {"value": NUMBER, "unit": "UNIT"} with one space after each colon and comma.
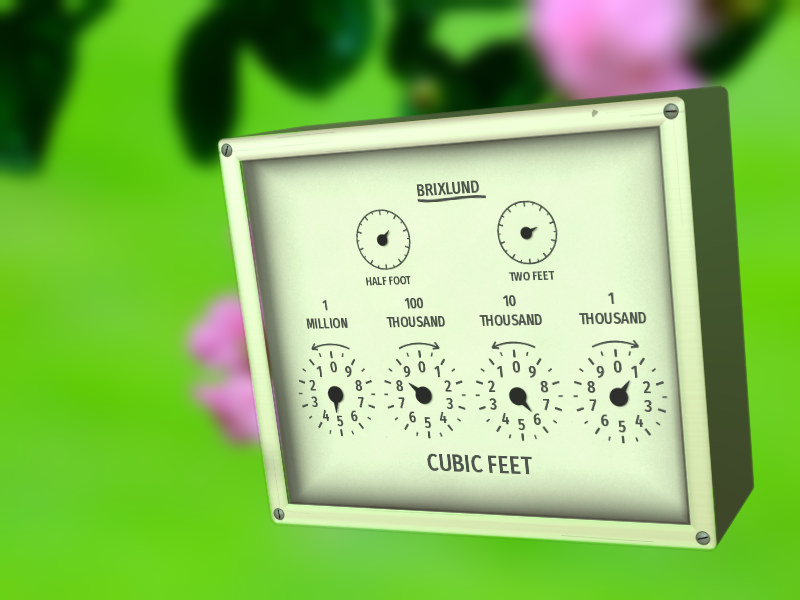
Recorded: {"value": 486100, "unit": "ft³"}
